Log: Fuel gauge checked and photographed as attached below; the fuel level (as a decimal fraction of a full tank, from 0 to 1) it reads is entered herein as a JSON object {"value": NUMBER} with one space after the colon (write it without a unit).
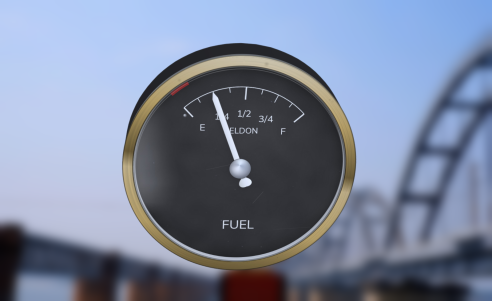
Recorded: {"value": 0.25}
